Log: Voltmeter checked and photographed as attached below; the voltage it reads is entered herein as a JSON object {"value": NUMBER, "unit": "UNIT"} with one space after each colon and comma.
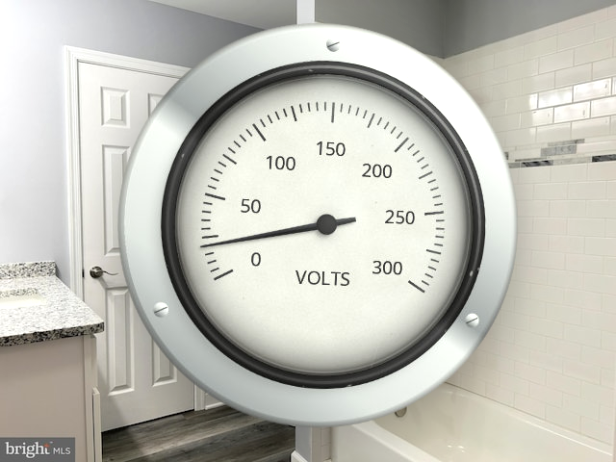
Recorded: {"value": 20, "unit": "V"}
